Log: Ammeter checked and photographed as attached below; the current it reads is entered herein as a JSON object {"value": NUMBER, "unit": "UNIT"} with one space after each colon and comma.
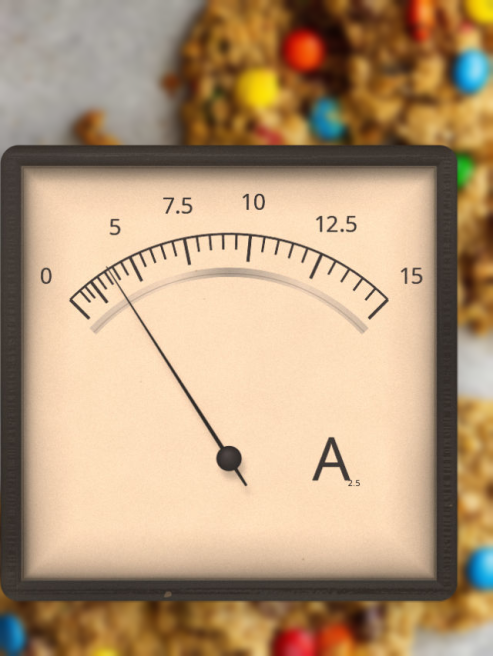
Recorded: {"value": 3.75, "unit": "A"}
